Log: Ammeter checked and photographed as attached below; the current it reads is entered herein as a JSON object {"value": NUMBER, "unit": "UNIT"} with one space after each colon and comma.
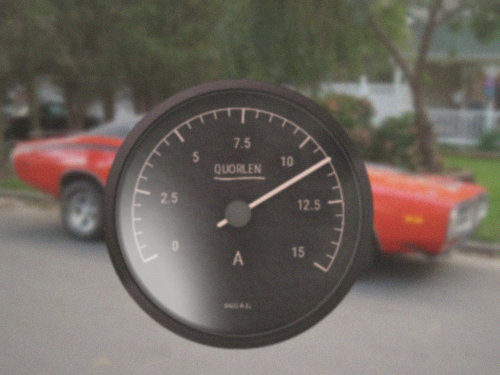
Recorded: {"value": 11, "unit": "A"}
